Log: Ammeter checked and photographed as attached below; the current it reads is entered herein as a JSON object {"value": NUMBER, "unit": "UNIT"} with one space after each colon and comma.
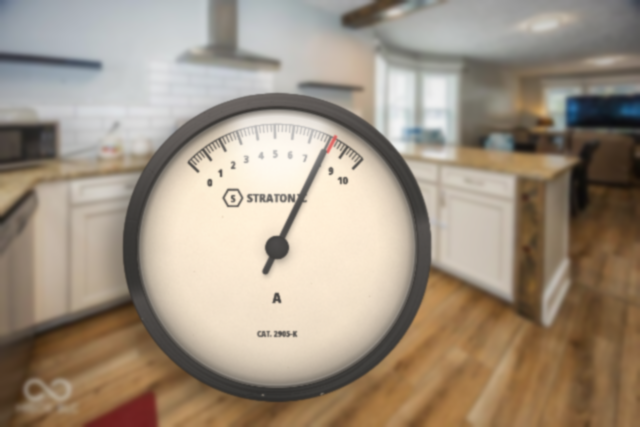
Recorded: {"value": 8, "unit": "A"}
